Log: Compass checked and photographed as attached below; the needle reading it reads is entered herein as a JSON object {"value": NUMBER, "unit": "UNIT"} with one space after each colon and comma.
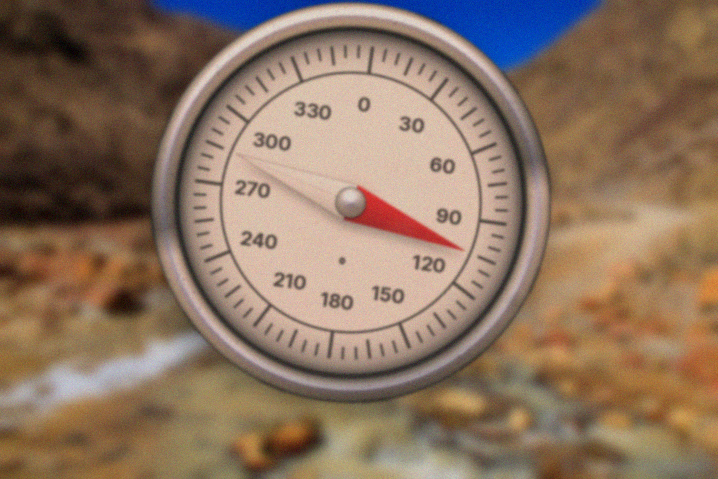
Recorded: {"value": 105, "unit": "°"}
